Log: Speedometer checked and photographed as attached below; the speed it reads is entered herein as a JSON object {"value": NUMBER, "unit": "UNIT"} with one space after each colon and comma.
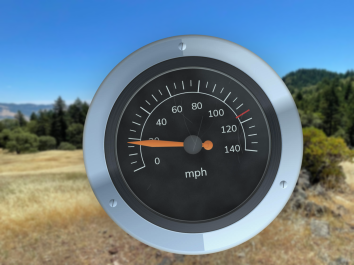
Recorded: {"value": 17.5, "unit": "mph"}
